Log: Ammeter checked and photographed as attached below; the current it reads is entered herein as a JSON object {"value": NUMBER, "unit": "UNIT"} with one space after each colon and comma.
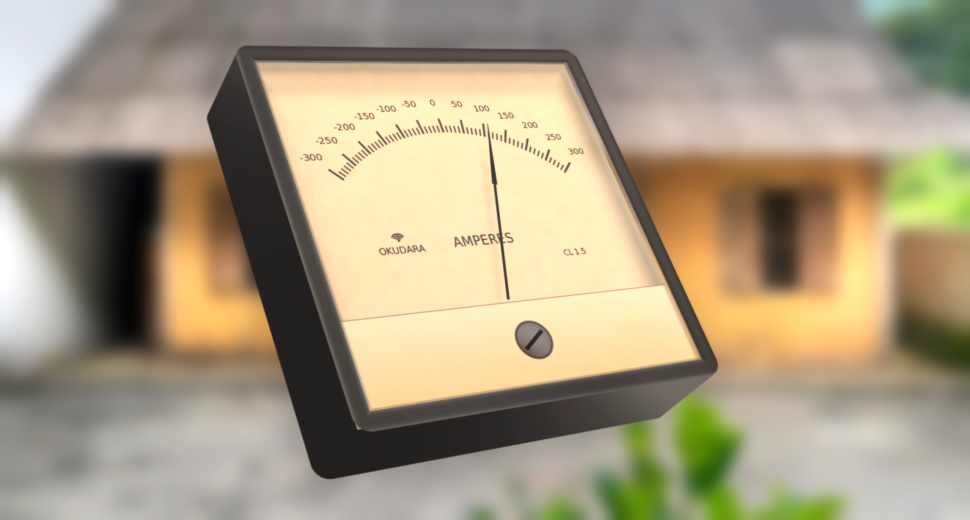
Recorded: {"value": 100, "unit": "A"}
